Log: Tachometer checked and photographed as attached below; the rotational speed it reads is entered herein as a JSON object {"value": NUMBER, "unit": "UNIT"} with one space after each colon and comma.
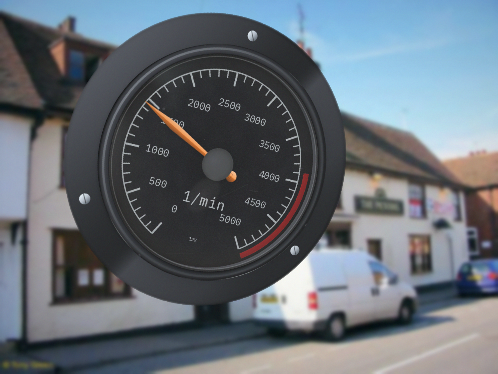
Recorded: {"value": 1450, "unit": "rpm"}
